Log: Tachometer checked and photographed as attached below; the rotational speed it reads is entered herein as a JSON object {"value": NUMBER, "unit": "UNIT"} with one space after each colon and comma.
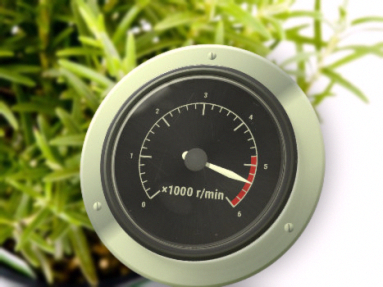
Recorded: {"value": 5400, "unit": "rpm"}
